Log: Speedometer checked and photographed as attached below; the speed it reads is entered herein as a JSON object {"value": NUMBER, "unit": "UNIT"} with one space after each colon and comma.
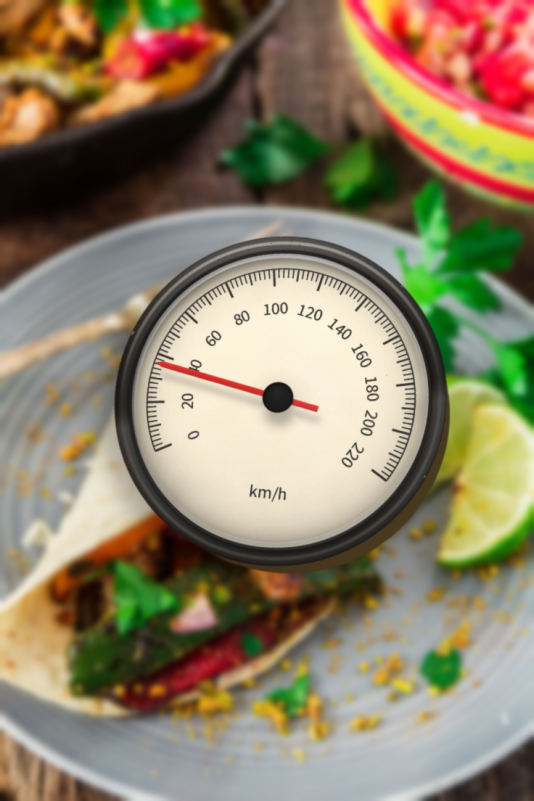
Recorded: {"value": 36, "unit": "km/h"}
